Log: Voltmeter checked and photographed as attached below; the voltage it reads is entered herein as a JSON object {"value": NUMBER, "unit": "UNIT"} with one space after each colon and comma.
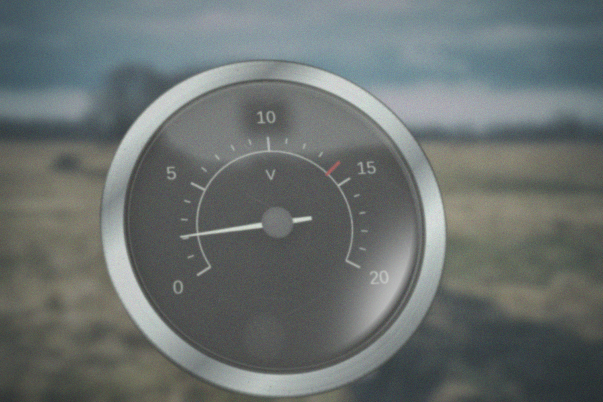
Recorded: {"value": 2, "unit": "V"}
